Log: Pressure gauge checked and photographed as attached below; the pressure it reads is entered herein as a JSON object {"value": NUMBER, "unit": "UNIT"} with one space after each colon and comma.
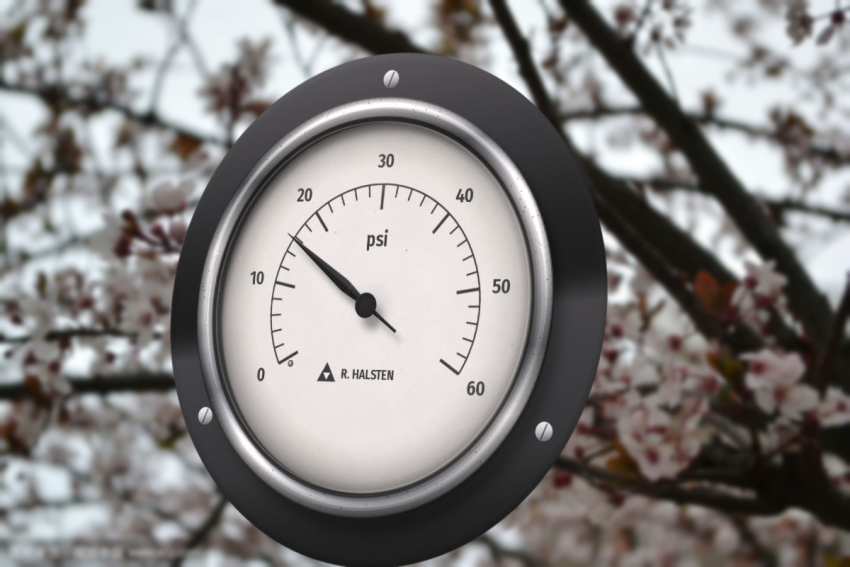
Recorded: {"value": 16, "unit": "psi"}
